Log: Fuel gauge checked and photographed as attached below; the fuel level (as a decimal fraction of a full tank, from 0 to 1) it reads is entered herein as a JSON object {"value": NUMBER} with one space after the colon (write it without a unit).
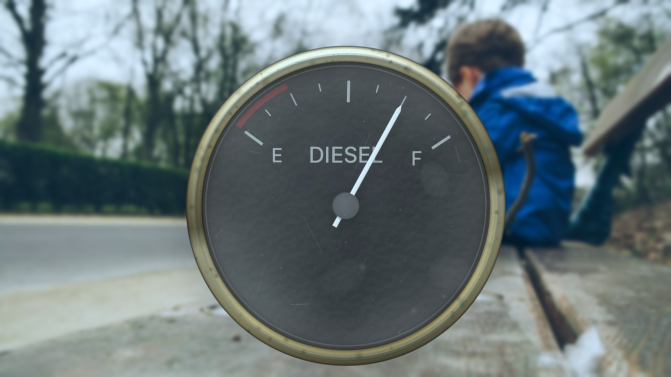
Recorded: {"value": 0.75}
